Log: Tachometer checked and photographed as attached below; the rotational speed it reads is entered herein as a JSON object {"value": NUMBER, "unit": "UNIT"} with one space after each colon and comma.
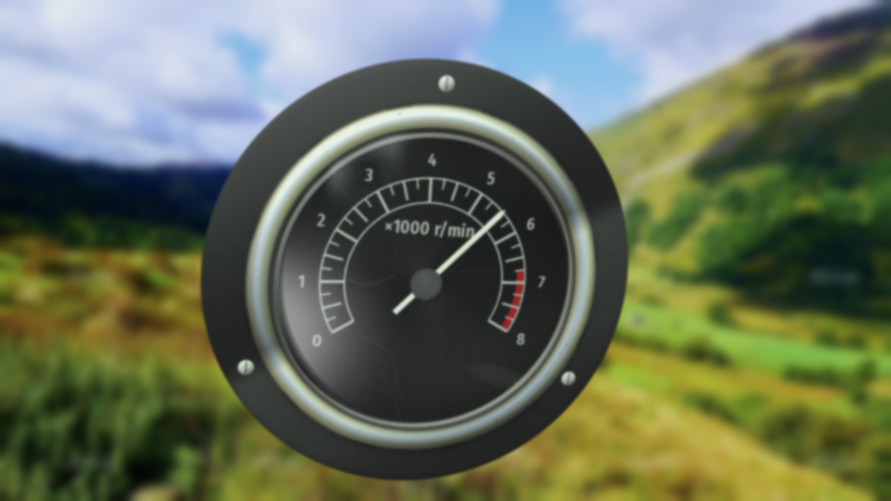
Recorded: {"value": 5500, "unit": "rpm"}
